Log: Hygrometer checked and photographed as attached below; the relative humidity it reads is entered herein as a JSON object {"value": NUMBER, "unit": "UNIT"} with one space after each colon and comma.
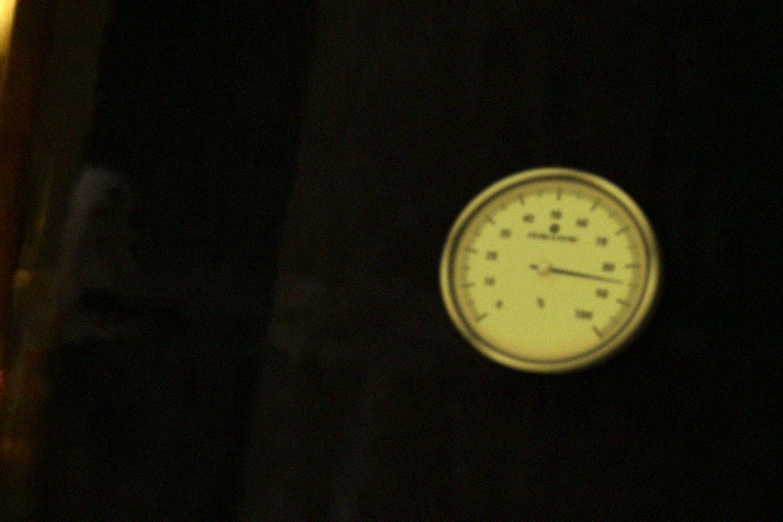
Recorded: {"value": 85, "unit": "%"}
